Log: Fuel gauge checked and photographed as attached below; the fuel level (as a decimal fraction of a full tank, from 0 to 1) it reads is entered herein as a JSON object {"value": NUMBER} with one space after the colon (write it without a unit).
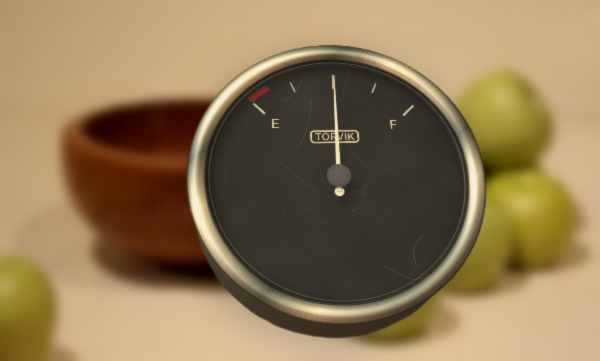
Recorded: {"value": 0.5}
